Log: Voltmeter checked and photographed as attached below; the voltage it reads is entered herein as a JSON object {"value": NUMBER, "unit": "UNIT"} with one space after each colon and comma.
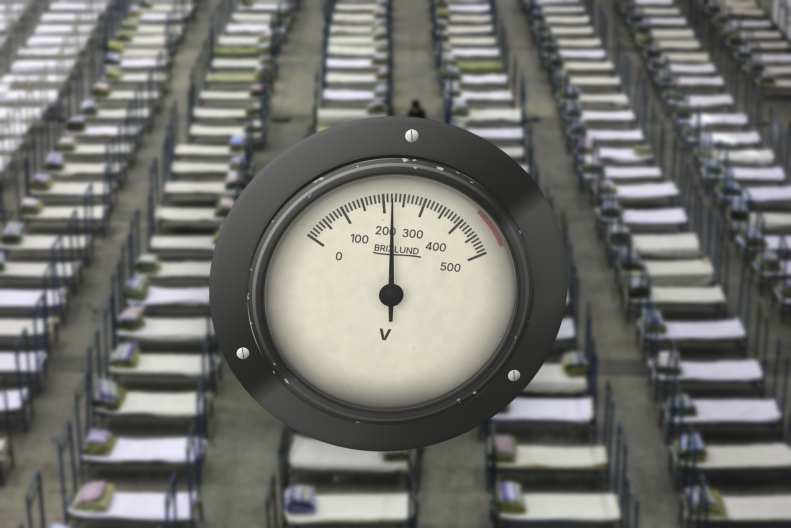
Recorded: {"value": 220, "unit": "V"}
